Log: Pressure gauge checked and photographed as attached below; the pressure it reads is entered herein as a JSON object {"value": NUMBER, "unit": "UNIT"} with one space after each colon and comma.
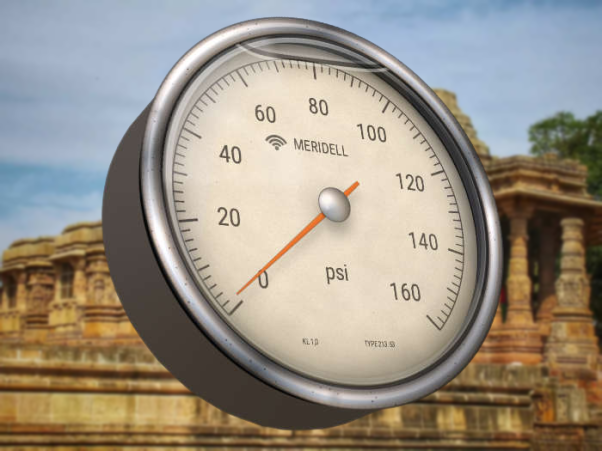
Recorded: {"value": 2, "unit": "psi"}
